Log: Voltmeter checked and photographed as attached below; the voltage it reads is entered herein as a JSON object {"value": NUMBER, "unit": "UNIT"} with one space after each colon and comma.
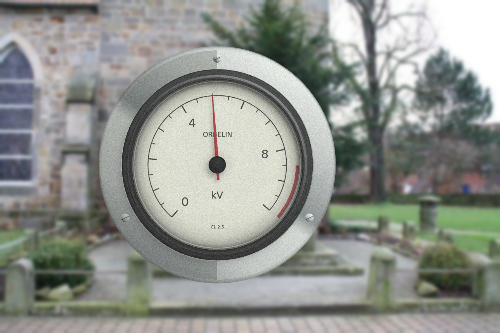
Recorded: {"value": 5, "unit": "kV"}
